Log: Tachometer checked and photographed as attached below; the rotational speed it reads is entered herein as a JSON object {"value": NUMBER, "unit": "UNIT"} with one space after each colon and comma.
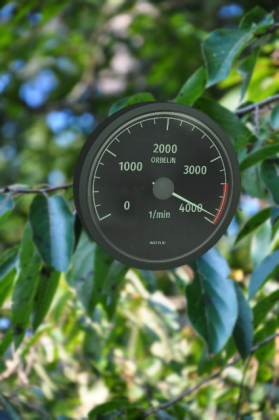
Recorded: {"value": 3900, "unit": "rpm"}
